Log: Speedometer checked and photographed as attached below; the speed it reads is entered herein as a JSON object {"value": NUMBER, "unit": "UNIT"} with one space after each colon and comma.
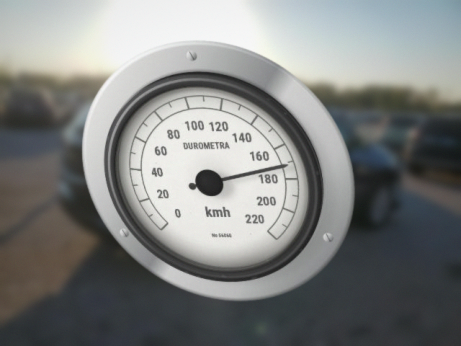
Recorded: {"value": 170, "unit": "km/h"}
